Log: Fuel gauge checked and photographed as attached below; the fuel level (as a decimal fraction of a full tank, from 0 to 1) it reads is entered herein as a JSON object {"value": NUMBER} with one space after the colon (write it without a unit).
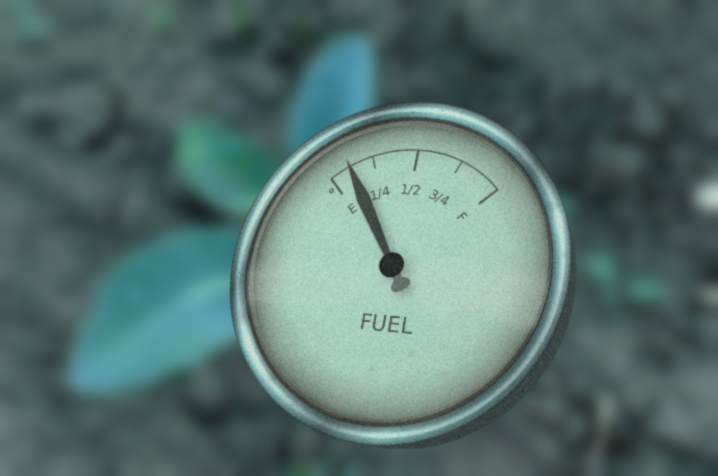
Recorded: {"value": 0.125}
